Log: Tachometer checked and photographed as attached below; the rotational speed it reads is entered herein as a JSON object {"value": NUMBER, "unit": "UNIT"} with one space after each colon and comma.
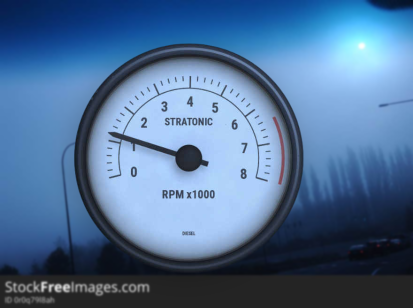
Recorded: {"value": 1200, "unit": "rpm"}
